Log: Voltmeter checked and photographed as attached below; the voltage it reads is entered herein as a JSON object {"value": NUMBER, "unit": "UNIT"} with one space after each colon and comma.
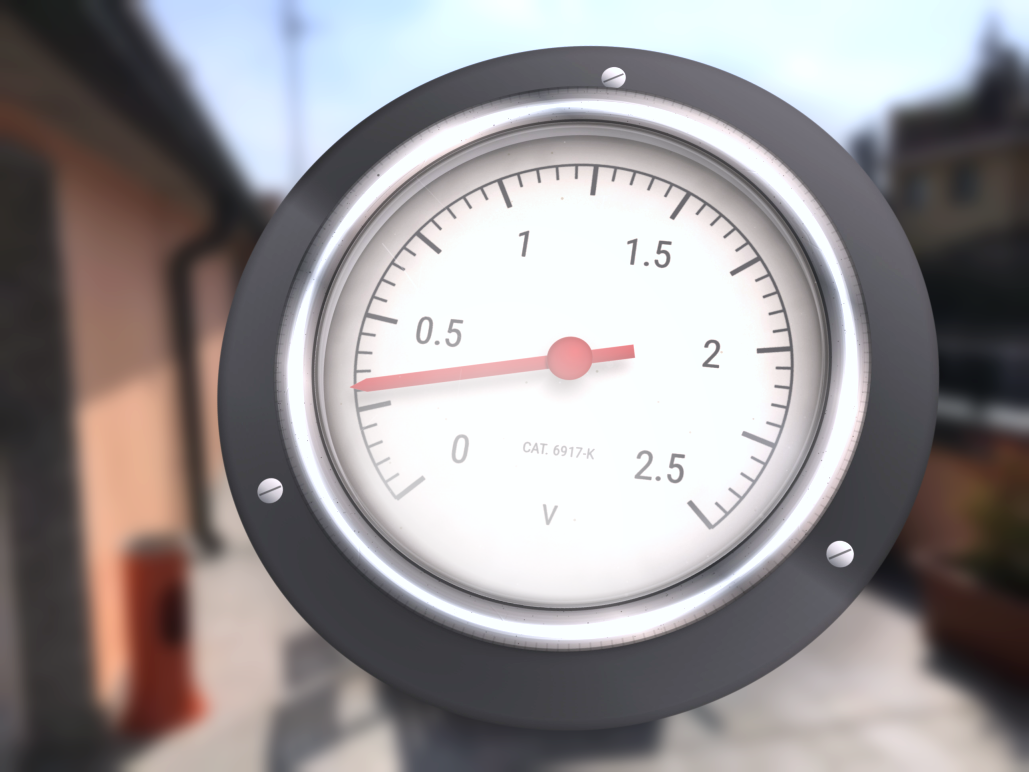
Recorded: {"value": 0.3, "unit": "V"}
